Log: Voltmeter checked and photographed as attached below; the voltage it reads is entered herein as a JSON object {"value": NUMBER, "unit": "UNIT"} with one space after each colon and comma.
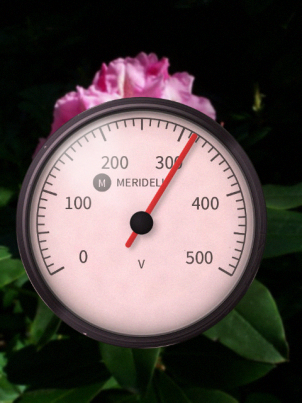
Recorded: {"value": 315, "unit": "V"}
